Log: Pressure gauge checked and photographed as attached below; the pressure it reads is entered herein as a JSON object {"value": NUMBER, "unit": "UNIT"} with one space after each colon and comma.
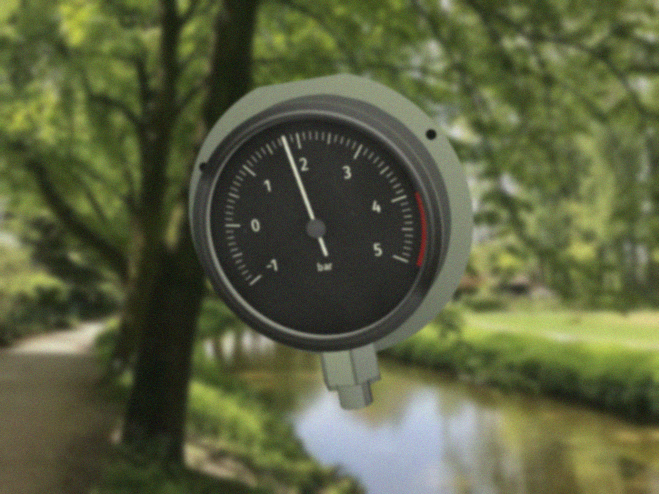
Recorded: {"value": 1.8, "unit": "bar"}
